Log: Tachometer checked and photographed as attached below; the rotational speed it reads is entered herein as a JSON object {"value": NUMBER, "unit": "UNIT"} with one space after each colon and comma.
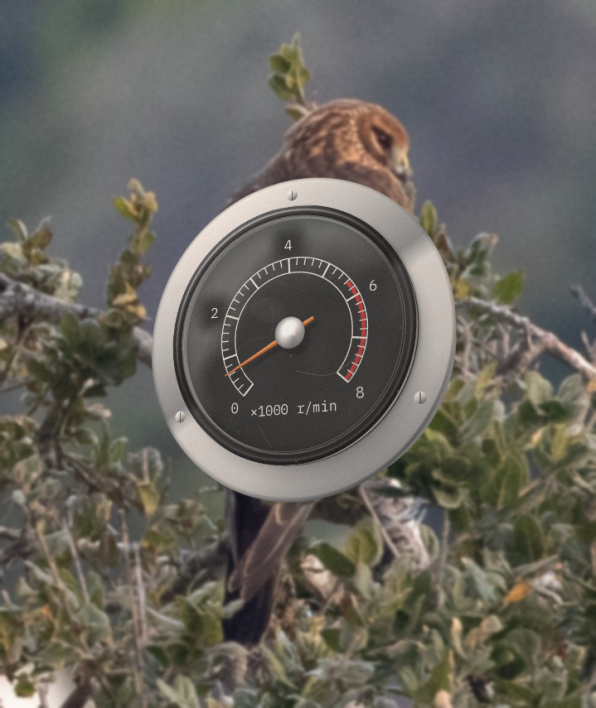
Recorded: {"value": 600, "unit": "rpm"}
